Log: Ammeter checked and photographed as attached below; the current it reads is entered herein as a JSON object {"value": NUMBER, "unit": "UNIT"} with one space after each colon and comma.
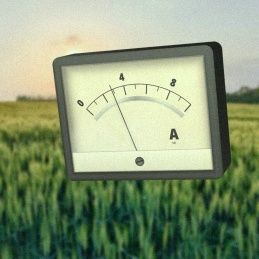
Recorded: {"value": 3, "unit": "A"}
